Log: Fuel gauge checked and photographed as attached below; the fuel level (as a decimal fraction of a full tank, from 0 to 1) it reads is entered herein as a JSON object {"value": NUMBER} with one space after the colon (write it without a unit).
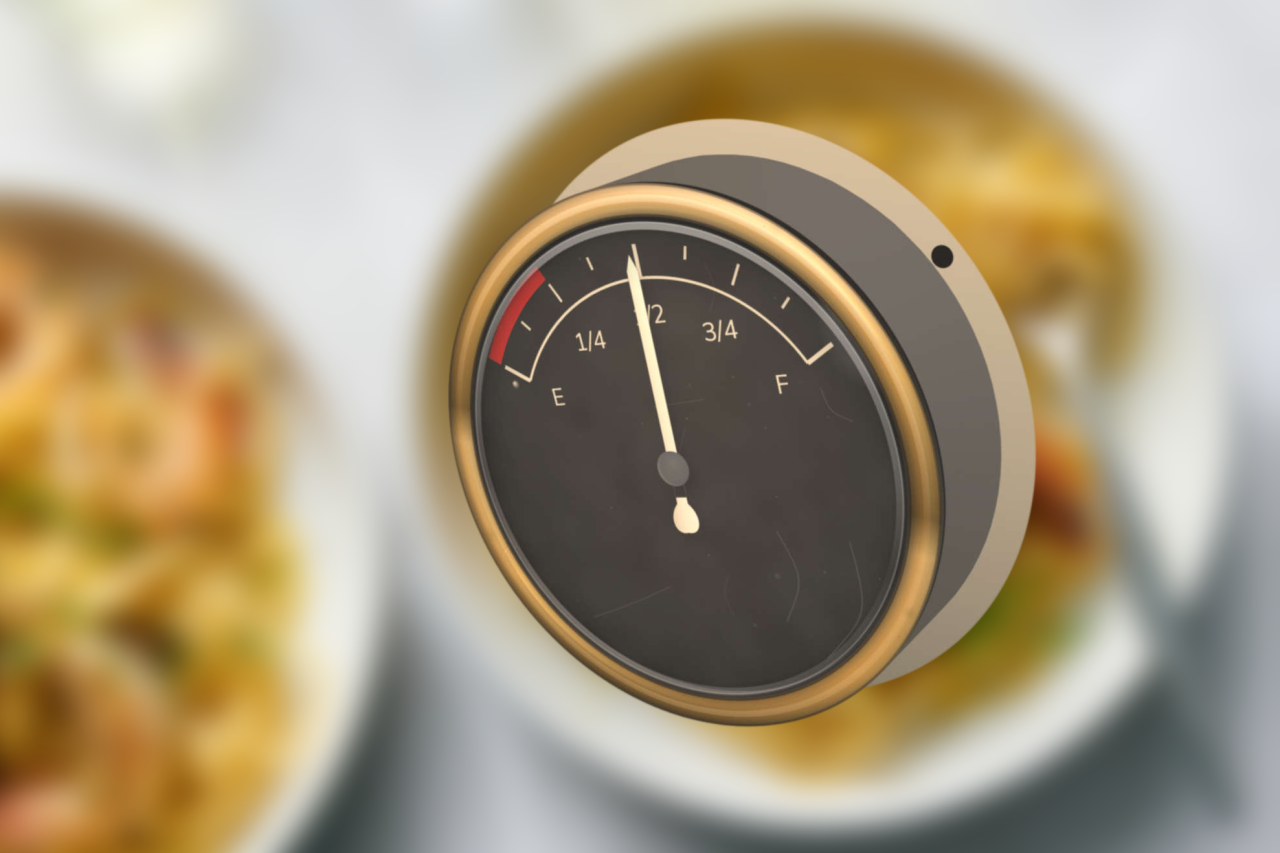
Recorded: {"value": 0.5}
